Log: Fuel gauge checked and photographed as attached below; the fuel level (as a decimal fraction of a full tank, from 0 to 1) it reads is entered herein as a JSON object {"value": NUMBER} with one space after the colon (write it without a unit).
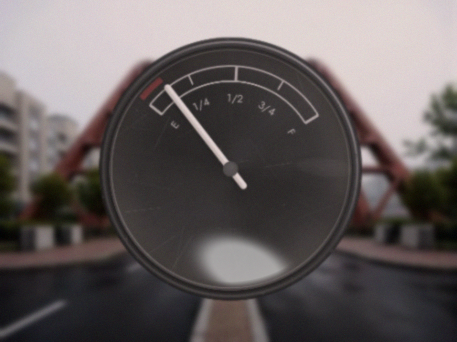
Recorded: {"value": 0.125}
